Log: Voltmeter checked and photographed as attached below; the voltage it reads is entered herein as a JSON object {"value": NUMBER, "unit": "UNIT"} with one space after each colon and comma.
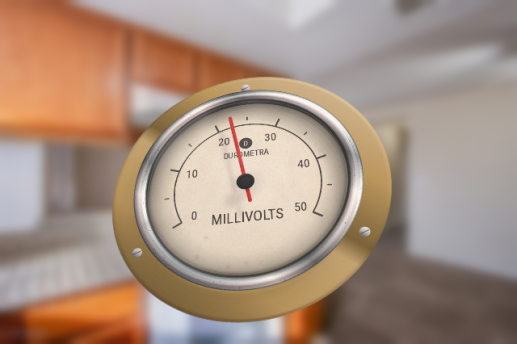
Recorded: {"value": 22.5, "unit": "mV"}
